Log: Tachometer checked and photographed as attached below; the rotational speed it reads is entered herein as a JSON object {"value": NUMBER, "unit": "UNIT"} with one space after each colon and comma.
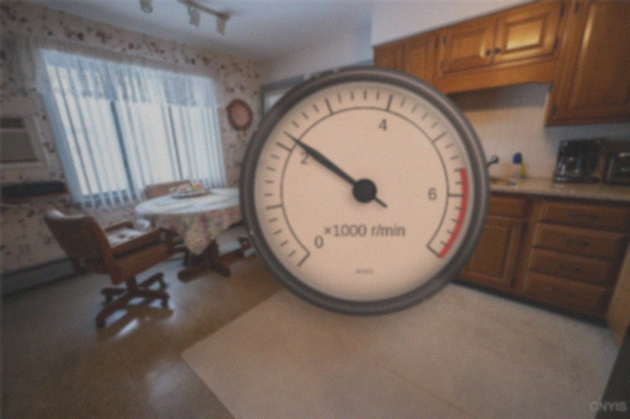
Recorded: {"value": 2200, "unit": "rpm"}
